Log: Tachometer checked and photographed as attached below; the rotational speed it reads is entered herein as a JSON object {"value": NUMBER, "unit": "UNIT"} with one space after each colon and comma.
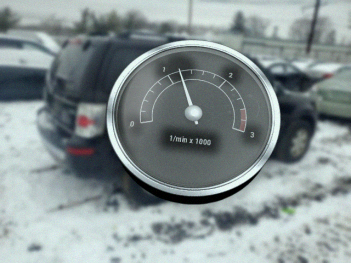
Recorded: {"value": 1200, "unit": "rpm"}
